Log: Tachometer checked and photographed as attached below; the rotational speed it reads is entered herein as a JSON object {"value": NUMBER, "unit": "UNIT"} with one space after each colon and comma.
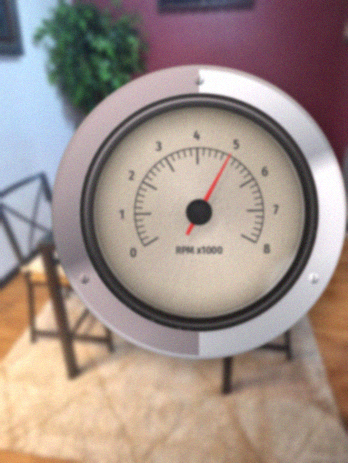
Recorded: {"value": 5000, "unit": "rpm"}
